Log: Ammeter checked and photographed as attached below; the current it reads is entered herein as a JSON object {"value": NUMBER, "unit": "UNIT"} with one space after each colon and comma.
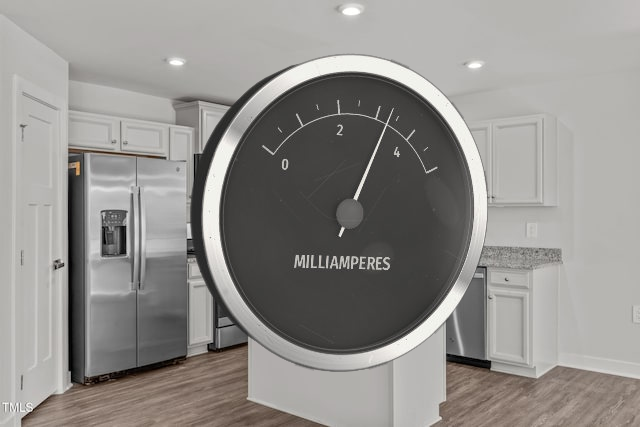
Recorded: {"value": 3.25, "unit": "mA"}
